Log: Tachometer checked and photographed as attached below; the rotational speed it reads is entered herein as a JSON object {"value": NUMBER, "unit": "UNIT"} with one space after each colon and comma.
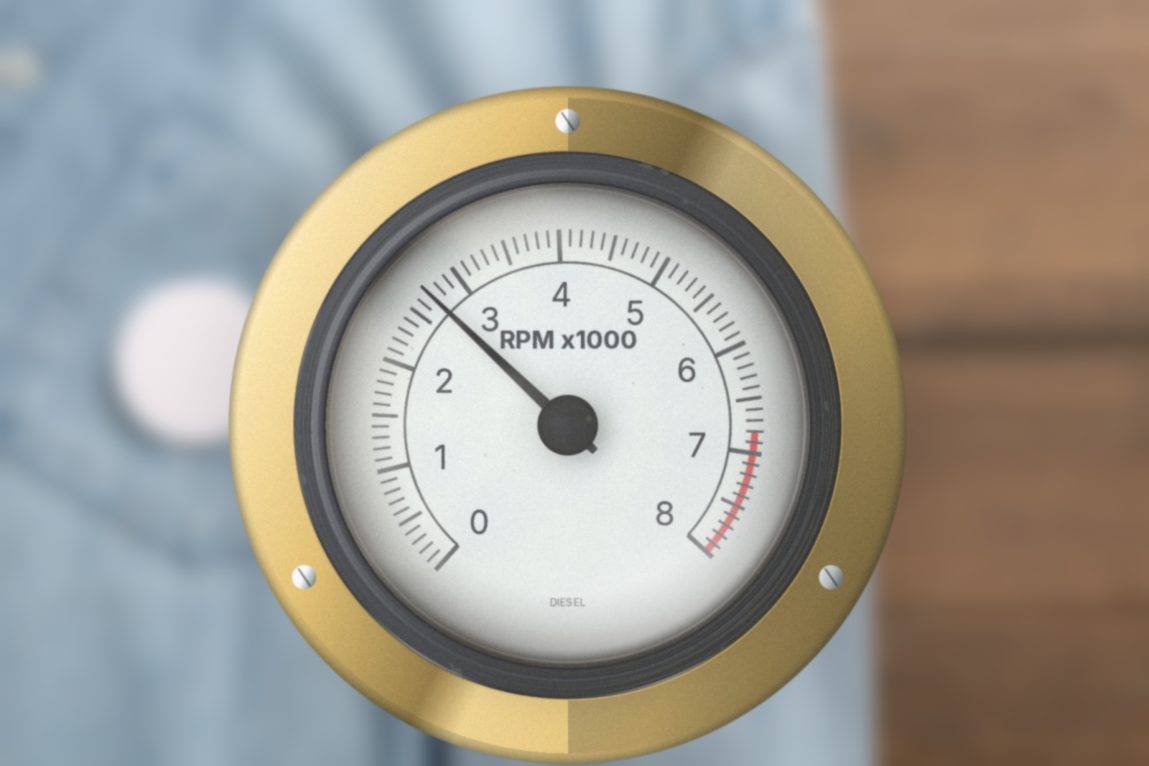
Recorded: {"value": 2700, "unit": "rpm"}
